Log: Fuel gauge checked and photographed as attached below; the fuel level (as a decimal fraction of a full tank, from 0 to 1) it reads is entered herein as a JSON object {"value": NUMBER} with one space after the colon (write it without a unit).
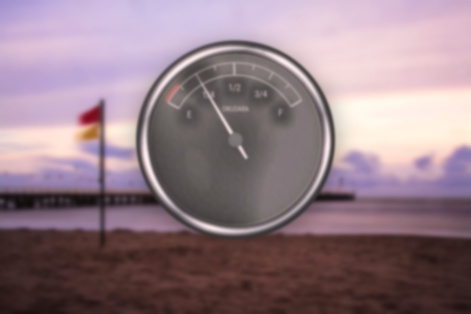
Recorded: {"value": 0.25}
